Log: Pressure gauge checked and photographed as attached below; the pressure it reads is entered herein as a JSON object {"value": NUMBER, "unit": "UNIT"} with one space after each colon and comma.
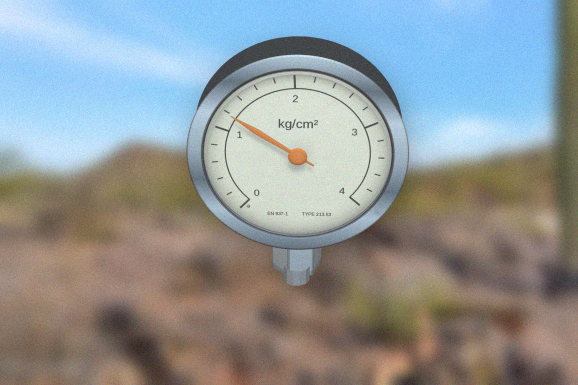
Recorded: {"value": 1.2, "unit": "kg/cm²"}
